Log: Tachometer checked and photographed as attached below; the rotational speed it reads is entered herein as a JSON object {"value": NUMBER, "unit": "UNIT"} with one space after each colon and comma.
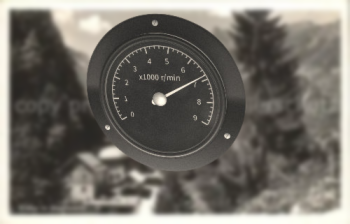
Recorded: {"value": 6800, "unit": "rpm"}
